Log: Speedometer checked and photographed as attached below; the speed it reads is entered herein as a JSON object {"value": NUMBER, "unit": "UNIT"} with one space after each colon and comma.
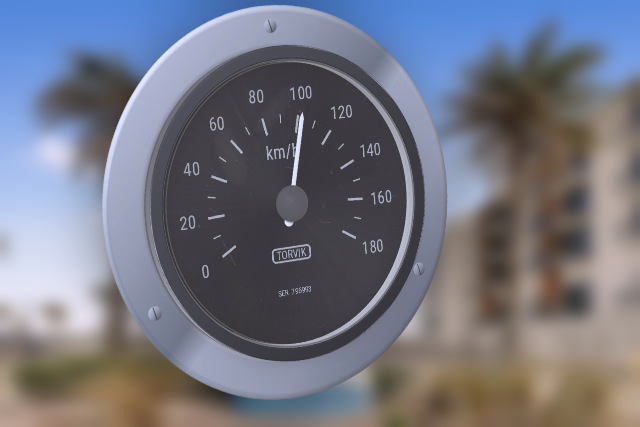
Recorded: {"value": 100, "unit": "km/h"}
